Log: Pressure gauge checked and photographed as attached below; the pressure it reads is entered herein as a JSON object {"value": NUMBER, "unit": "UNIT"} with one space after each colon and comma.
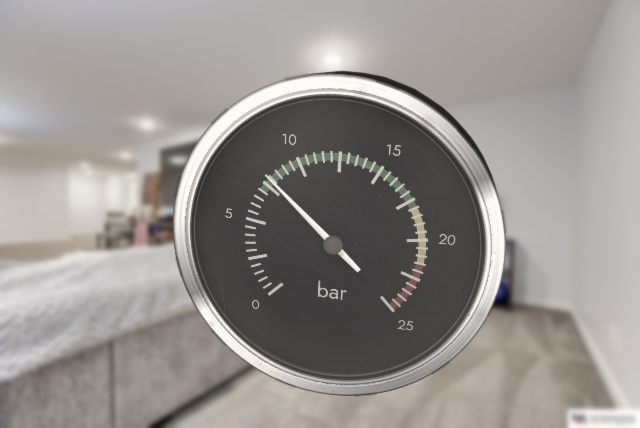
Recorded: {"value": 8, "unit": "bar"}
